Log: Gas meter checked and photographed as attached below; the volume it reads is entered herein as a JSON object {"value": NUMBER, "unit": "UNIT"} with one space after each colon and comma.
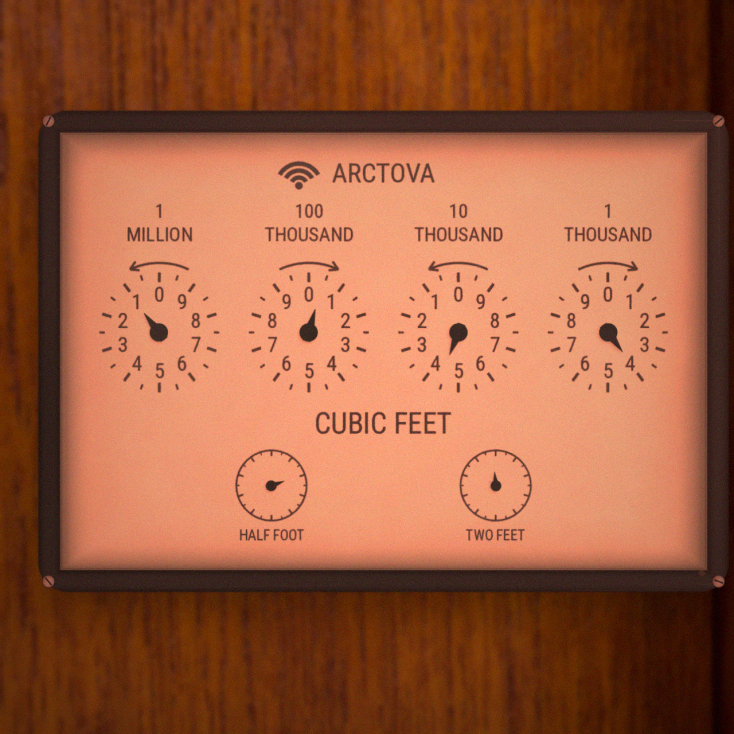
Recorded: {"value": 104400, "unit": "ft³"}
